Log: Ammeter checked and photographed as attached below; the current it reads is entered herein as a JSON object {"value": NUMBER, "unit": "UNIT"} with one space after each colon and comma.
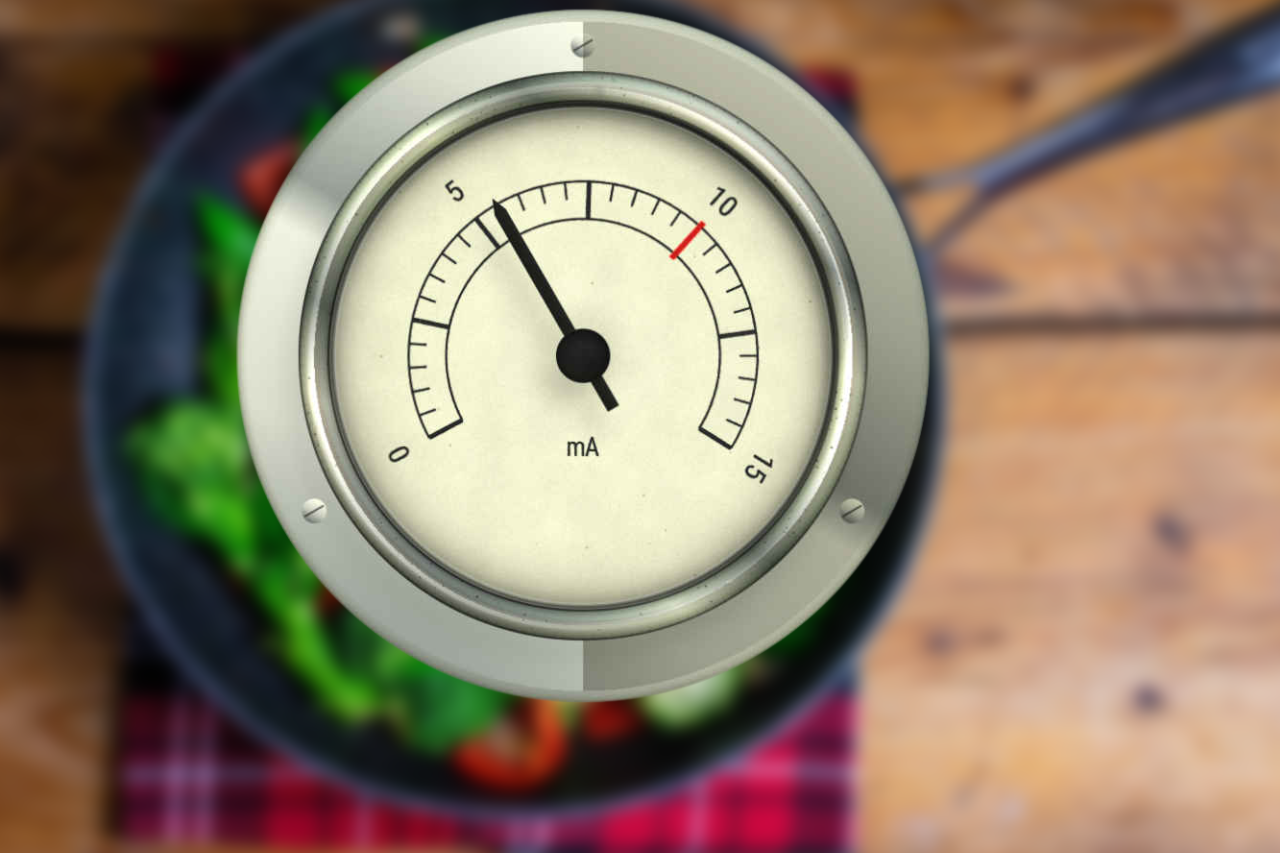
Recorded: {"value": 5.5, "unit": "mA"}
